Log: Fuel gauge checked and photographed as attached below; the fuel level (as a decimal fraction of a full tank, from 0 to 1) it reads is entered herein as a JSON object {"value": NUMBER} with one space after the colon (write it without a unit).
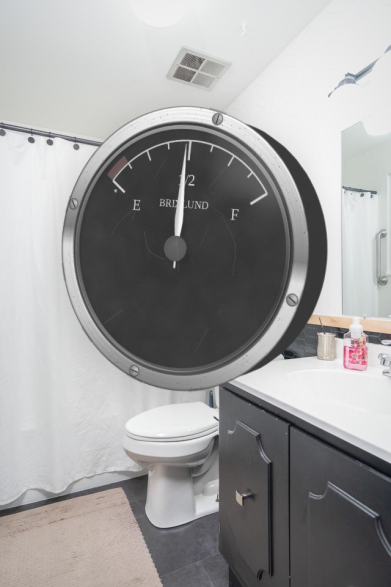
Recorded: {"value": 0.5}
